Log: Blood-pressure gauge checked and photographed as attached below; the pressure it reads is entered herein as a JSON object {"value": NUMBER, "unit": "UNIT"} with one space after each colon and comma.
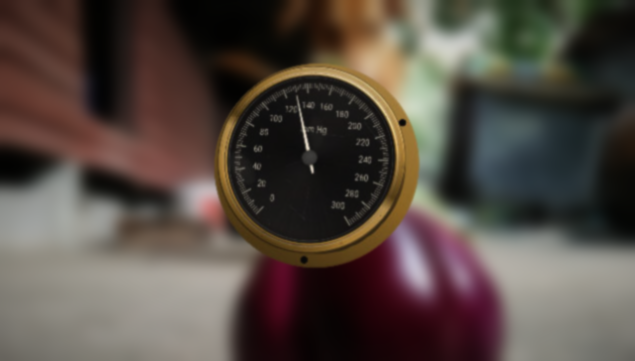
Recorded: {"value": 130, "unit": "mmHg"}
